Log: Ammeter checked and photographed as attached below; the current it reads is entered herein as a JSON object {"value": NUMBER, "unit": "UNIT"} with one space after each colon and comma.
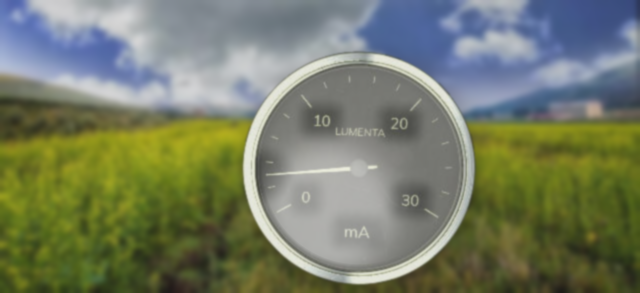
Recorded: {"value": 3, "unit": "mA"}
